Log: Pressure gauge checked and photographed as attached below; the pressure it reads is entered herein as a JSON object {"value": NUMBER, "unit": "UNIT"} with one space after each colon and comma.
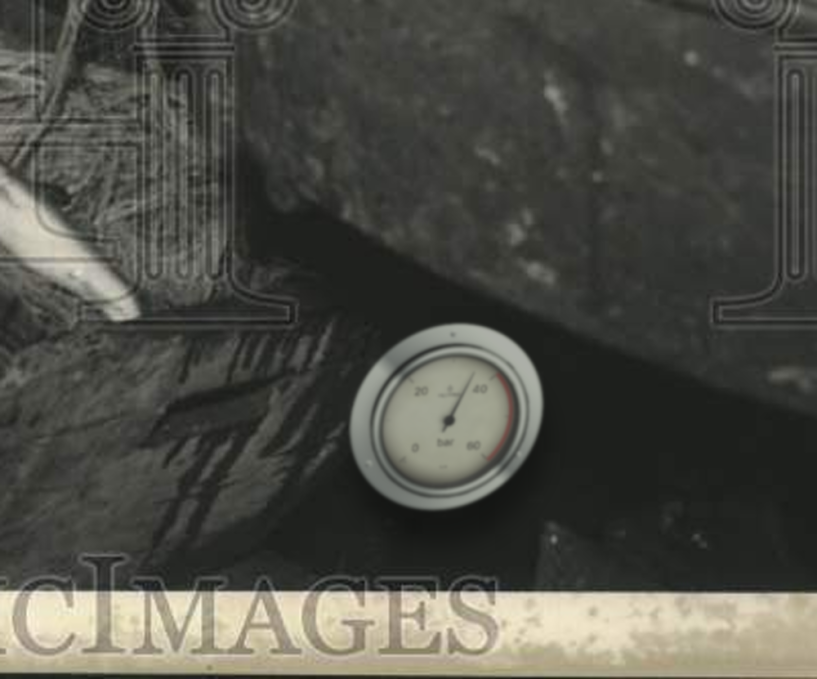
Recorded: {"value": 35, "unit": "bar"}
